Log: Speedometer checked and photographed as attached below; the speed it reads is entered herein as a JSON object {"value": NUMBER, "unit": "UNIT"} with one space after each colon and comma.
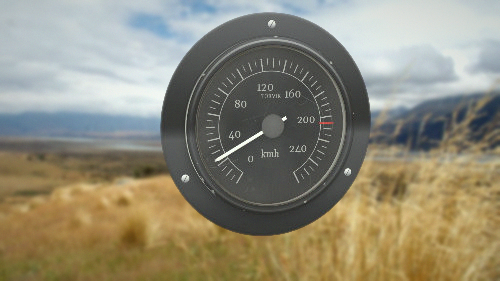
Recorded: {"value": 25, "unit": "km/h"}
